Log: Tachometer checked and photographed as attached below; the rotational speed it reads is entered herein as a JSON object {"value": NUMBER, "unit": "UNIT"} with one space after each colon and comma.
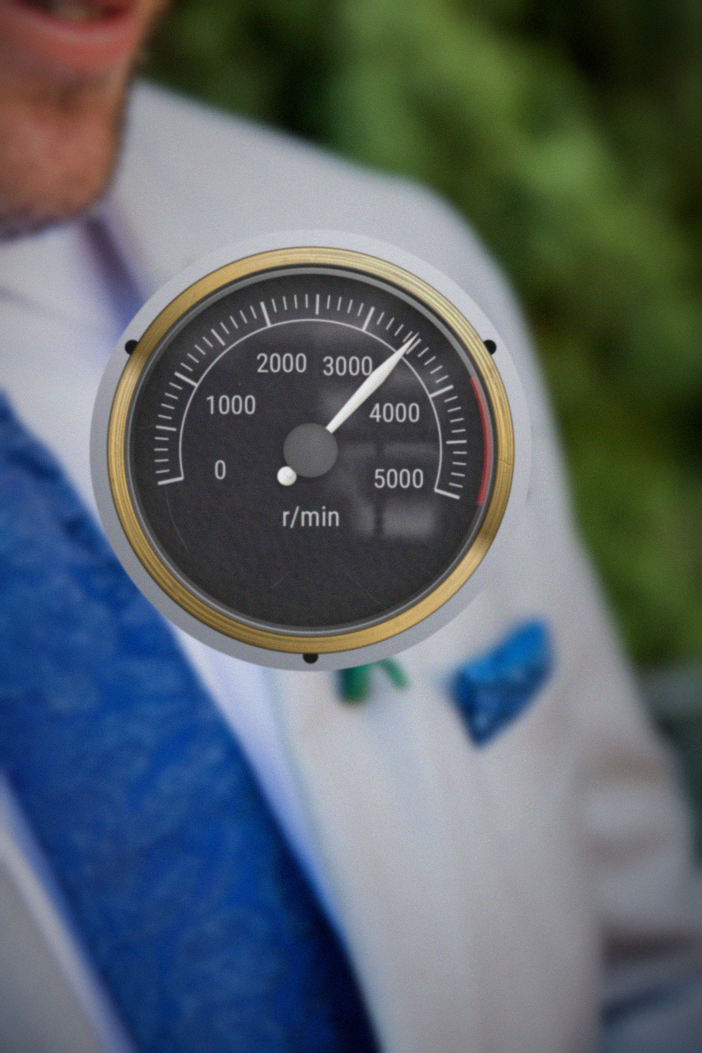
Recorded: {"value": 3450, "unit": "rpm"}
